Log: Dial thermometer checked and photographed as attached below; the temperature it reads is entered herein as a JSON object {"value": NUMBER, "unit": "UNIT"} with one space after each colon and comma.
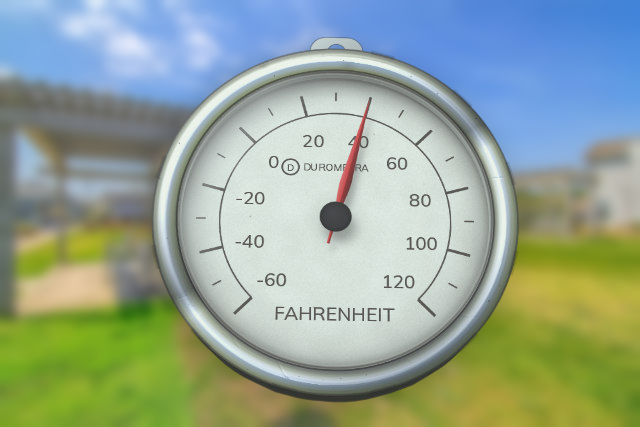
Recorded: {"value": 40, "unit": "°F"}
